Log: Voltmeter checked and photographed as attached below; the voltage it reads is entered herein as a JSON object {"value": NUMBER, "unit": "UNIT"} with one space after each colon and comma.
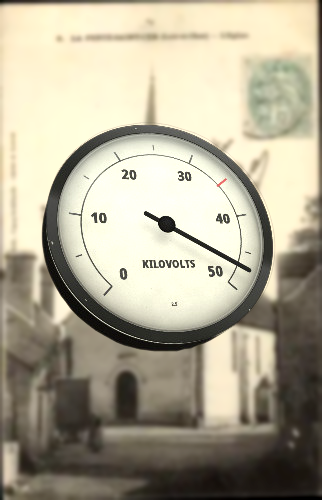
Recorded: {"value": 47.5, "unit": "kV"}
